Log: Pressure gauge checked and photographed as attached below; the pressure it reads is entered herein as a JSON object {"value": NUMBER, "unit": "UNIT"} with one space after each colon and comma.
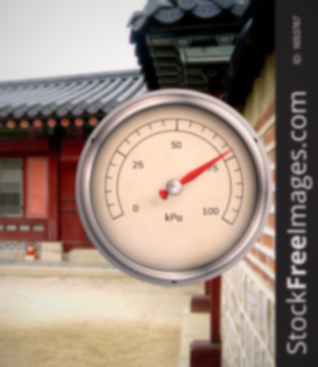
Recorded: {"value": 72.5, "unit": "kPa"}
